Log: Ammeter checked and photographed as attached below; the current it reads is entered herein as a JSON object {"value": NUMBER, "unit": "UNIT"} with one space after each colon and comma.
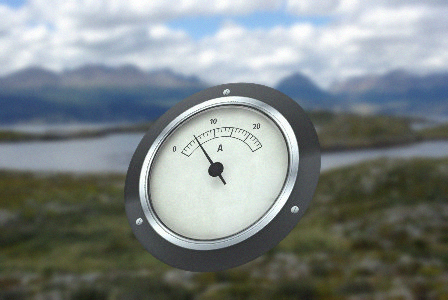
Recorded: {"value": 5, "unit": "A"}
